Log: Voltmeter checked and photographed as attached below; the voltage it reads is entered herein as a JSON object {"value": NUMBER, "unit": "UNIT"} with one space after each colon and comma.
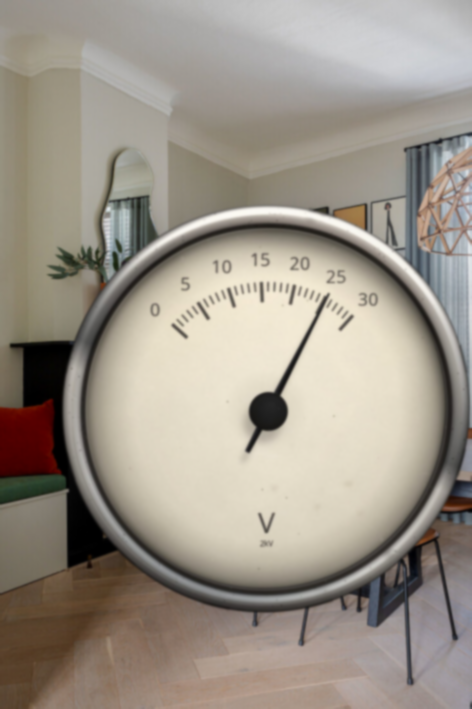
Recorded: {"value": 25, "unit": "V"}
